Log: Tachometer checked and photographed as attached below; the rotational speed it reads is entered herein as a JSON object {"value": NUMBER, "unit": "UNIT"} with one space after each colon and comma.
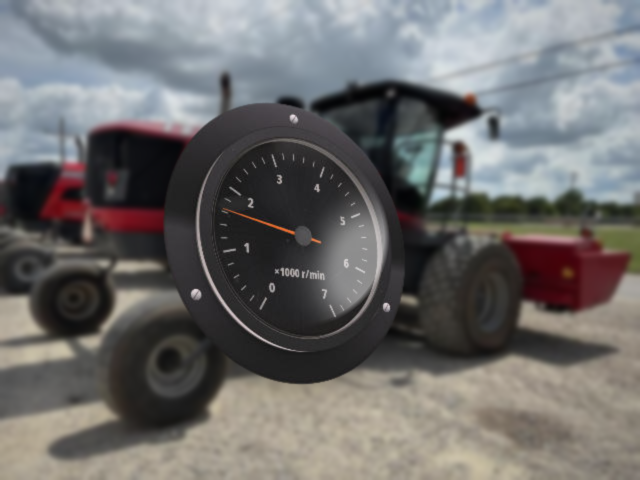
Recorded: {"value": 1600, "unit": "rpm"}
